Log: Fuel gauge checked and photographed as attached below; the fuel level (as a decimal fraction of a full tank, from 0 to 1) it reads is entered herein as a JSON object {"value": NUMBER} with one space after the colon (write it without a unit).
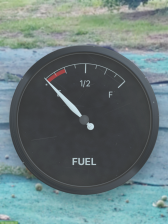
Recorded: {"value": 0}
